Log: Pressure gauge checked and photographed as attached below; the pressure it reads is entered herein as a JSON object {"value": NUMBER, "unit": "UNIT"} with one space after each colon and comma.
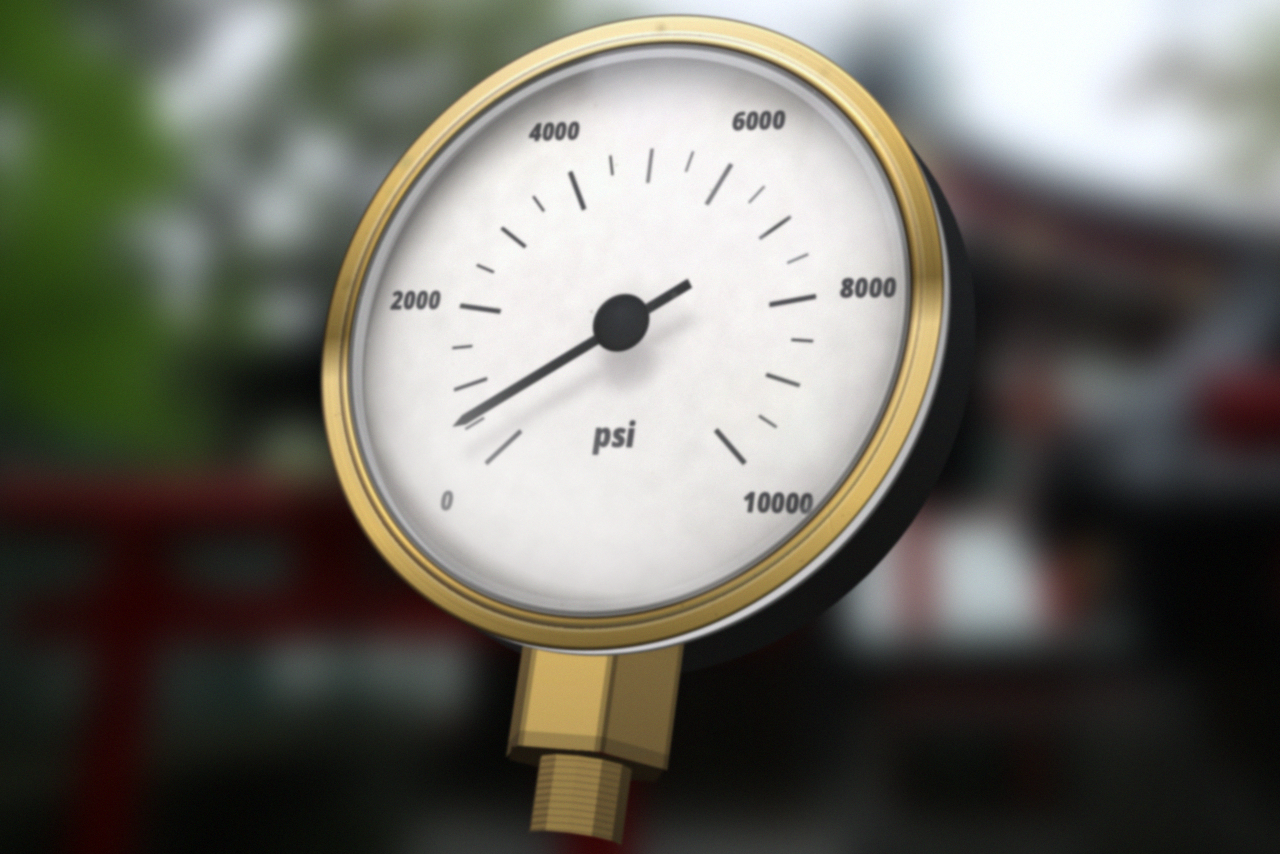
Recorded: {"value": 500, "unit": "psi"}
